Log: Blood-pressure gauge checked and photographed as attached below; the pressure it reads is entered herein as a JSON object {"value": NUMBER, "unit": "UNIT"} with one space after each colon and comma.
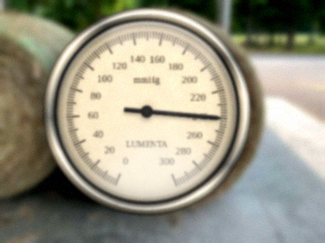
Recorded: {"value": 240, "unit": "mmHg"}
